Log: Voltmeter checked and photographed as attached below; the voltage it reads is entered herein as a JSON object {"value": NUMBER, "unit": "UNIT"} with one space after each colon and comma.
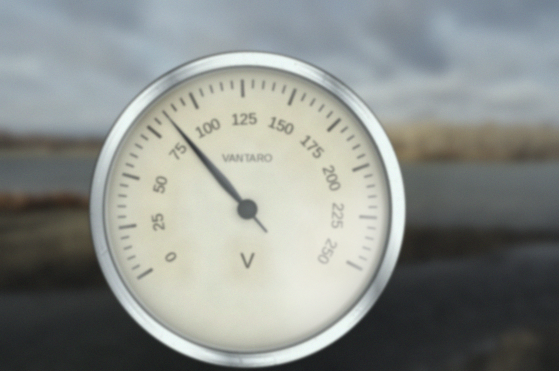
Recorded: {"value": 85, "unit": "V"}
